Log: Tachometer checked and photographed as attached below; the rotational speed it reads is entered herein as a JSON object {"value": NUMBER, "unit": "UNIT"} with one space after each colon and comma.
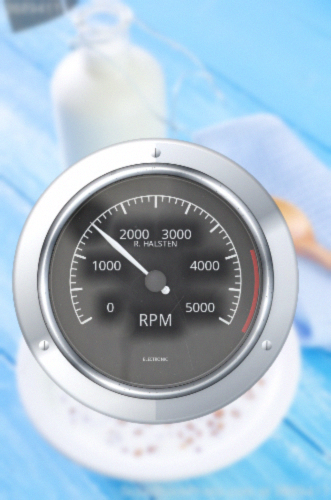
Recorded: {"value": 1500, "unit": "rpm"}
